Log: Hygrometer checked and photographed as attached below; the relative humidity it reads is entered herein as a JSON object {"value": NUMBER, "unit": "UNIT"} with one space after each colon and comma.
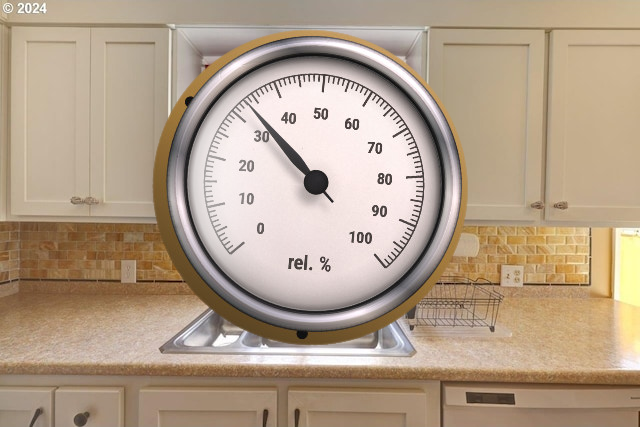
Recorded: {"value": 33, "unit": "%"}
